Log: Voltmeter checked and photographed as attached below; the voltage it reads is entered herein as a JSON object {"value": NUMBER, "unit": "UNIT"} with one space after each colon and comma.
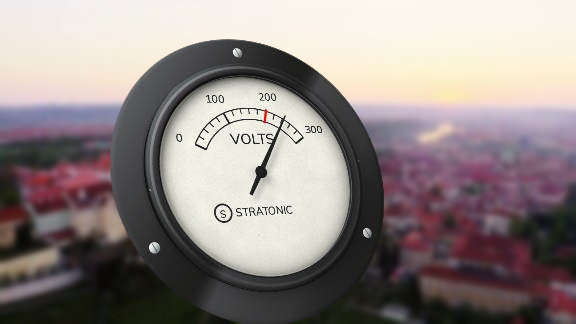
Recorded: {"value": 240, "unit": "V"}
